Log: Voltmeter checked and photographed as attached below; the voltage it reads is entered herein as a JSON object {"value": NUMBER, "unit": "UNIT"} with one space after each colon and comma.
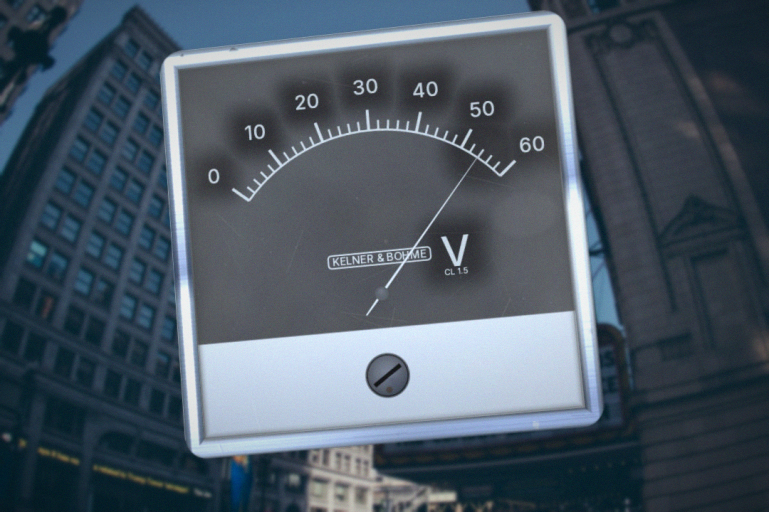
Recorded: {"value": 54, "unit": "V"}
